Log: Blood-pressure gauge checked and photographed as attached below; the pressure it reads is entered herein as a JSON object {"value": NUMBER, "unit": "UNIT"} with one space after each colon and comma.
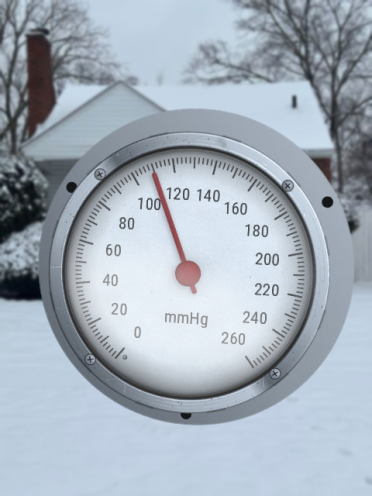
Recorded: {"value": 110, "unit": "mmHg"}
